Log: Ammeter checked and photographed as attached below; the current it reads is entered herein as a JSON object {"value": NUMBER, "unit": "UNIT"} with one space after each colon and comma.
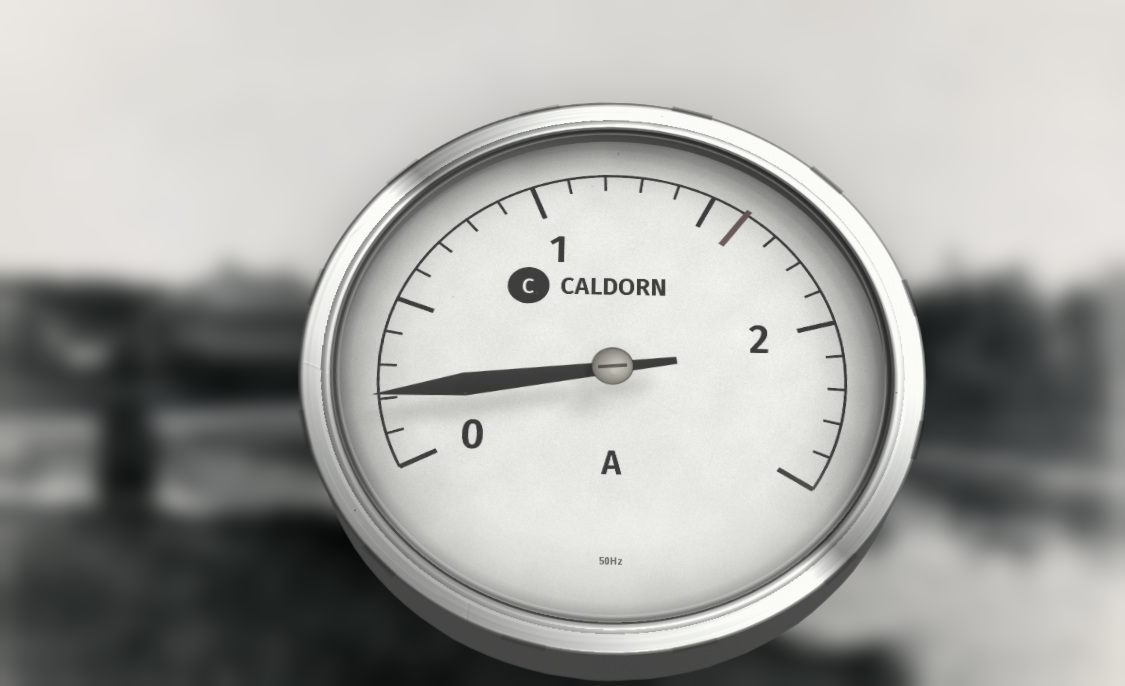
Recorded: {"value": 0.2, "unit": "A"}
